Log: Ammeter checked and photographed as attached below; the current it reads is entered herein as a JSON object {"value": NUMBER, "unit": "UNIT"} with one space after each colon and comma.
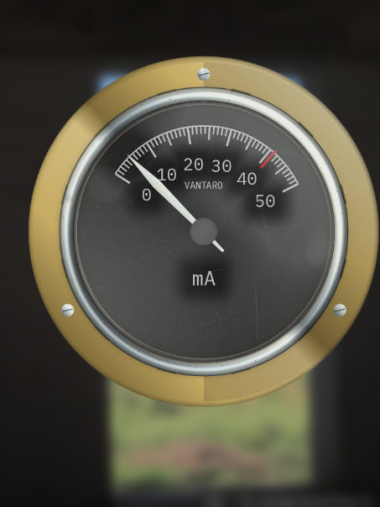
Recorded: {"value": 5, "unit": "mA"}
